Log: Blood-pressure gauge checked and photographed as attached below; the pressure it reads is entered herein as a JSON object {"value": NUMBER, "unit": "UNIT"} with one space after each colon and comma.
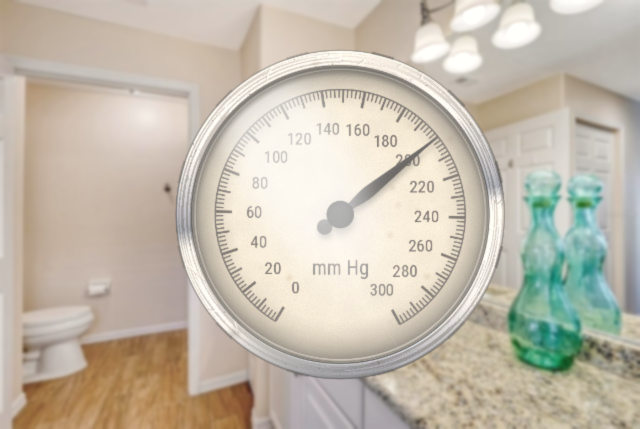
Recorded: {"value": 200, "unit": "mmHg"}
